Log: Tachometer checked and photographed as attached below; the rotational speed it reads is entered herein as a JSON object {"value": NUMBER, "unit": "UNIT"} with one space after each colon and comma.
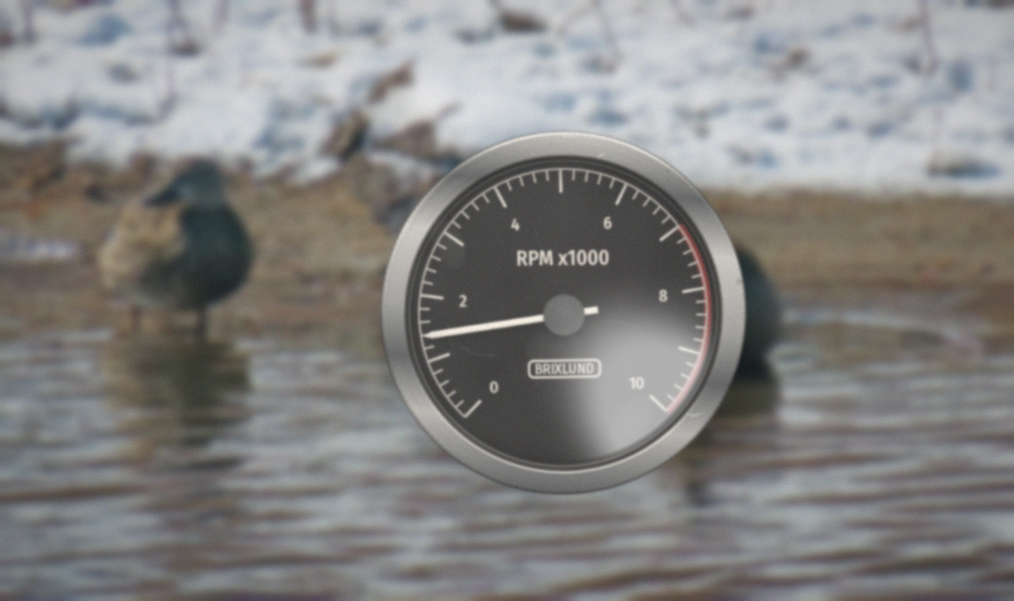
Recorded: {"value": 1400, "unit": "rpm"}
